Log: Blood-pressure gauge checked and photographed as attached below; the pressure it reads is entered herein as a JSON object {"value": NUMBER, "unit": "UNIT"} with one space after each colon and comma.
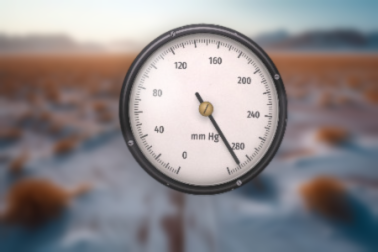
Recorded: {"value": 290, "unit": "mmHg"}
